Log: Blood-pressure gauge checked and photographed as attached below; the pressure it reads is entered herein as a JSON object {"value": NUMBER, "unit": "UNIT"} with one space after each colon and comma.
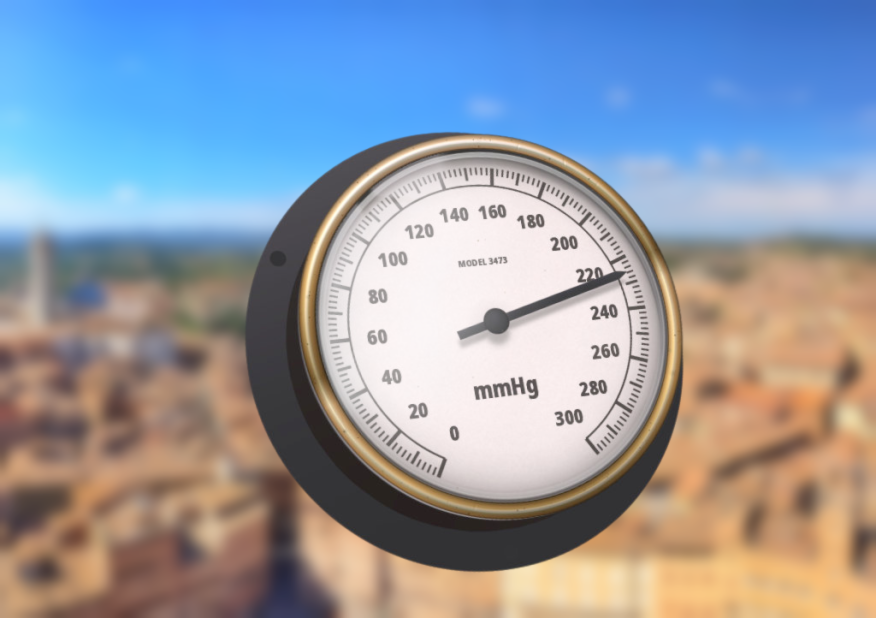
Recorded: {"value": 226, "unit": "mmHg"}
